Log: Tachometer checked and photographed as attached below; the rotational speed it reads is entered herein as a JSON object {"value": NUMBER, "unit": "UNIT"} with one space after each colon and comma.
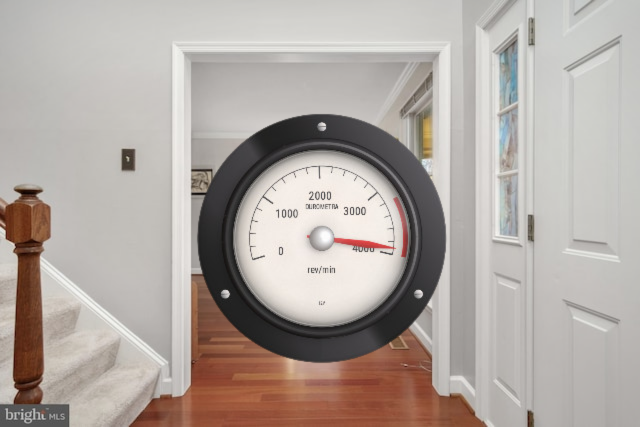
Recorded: {"value": 3900, "unit": "rpm"}
